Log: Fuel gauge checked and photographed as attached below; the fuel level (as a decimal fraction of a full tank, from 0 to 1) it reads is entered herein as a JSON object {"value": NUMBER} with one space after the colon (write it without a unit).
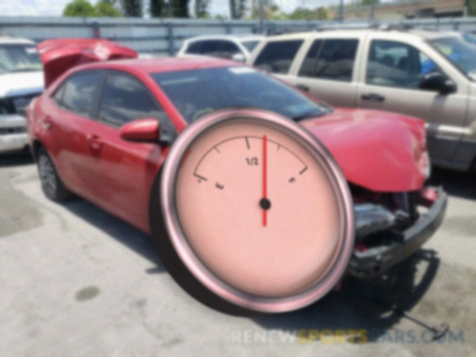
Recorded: {"value": 0.625}
